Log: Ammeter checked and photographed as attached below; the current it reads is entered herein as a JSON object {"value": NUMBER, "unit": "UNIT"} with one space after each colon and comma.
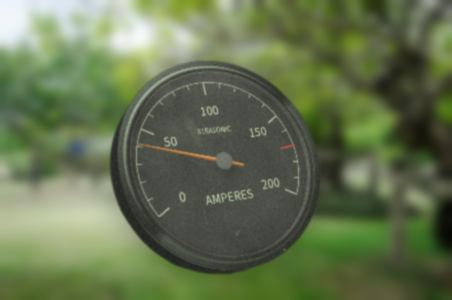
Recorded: {"value": 40, "unit": "A"}
